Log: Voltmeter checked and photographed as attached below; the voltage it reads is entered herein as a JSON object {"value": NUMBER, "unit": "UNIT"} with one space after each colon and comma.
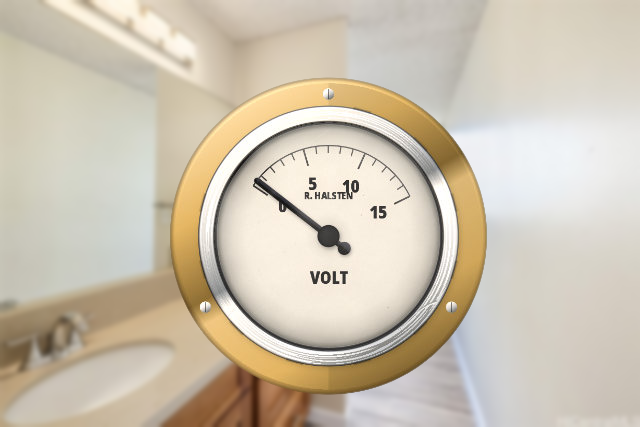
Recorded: {"value": 0.5, "unit": "V"}
